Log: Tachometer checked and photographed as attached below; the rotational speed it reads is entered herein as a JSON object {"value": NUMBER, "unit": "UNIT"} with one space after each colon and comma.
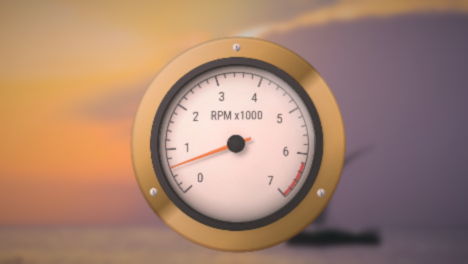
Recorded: {"value": 600, "unit": "rpm"}
